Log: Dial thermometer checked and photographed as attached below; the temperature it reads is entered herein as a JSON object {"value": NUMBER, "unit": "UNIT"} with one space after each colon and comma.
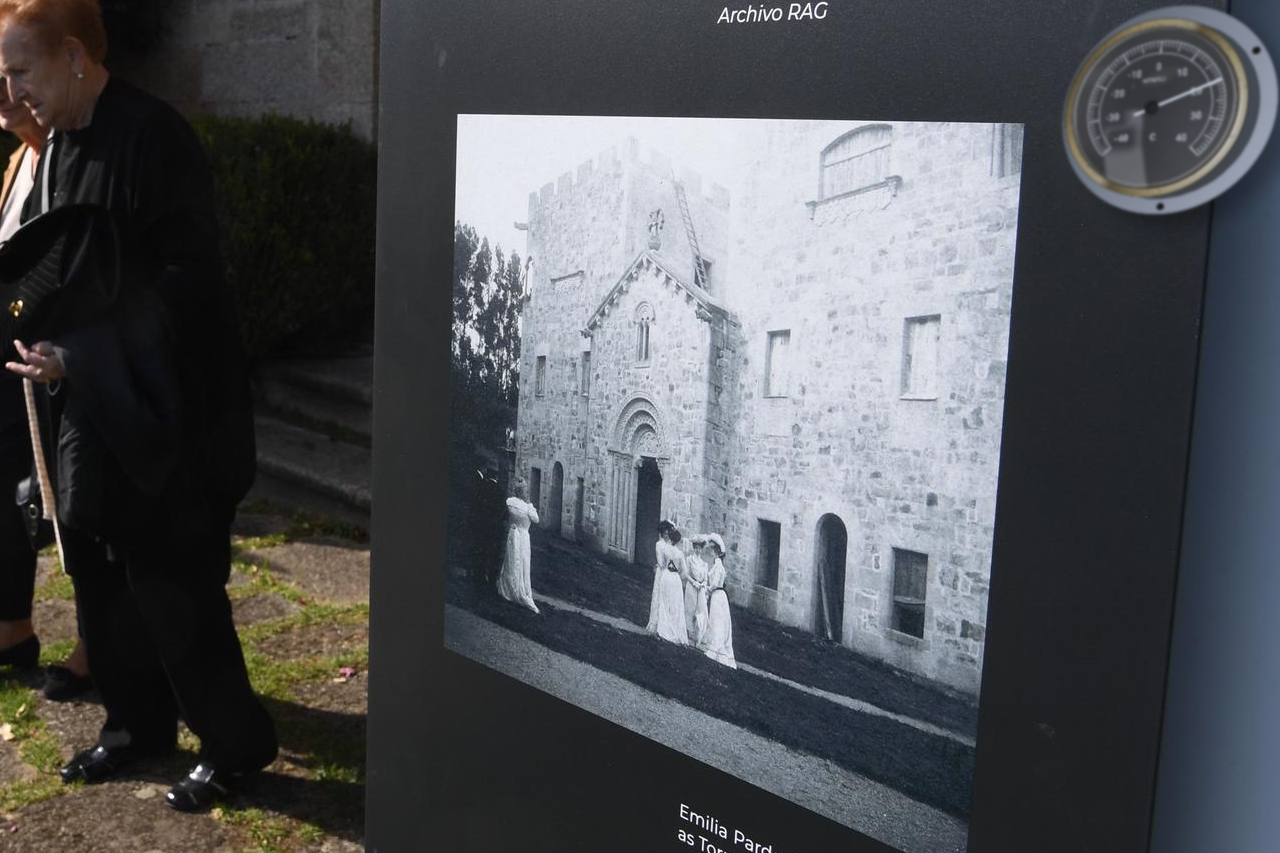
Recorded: {"value": 20, "unit": "°C"}
